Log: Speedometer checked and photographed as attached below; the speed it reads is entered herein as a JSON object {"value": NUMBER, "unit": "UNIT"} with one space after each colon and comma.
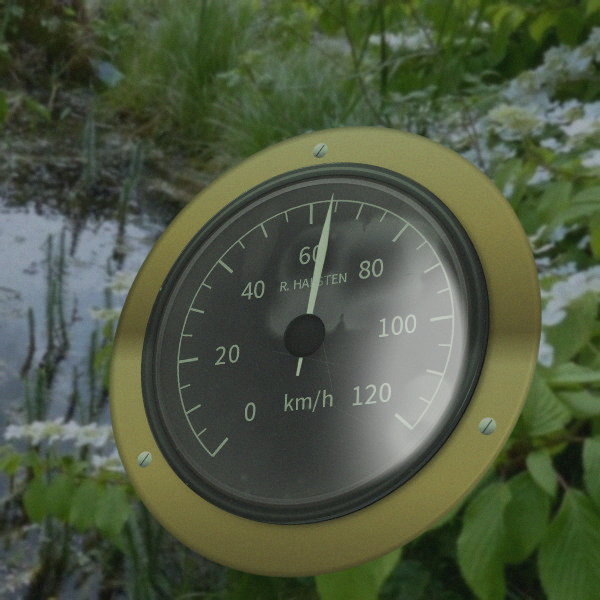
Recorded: {"value": 65, "unit": "km/h"}
